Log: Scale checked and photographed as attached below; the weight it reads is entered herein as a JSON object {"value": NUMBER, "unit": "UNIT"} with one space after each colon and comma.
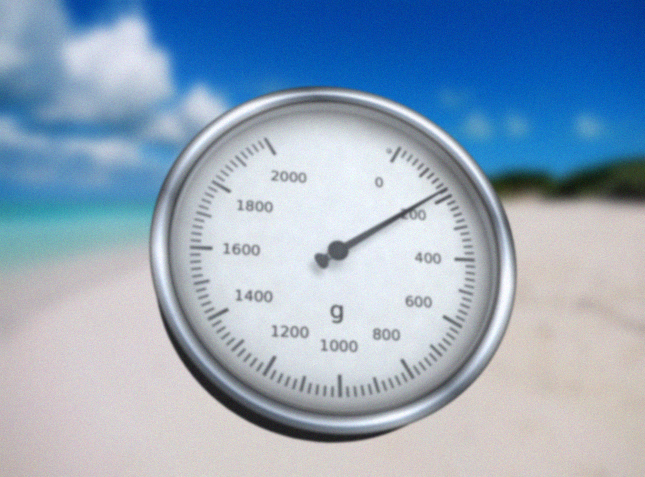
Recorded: {"value": 180, "unit": "g"}
